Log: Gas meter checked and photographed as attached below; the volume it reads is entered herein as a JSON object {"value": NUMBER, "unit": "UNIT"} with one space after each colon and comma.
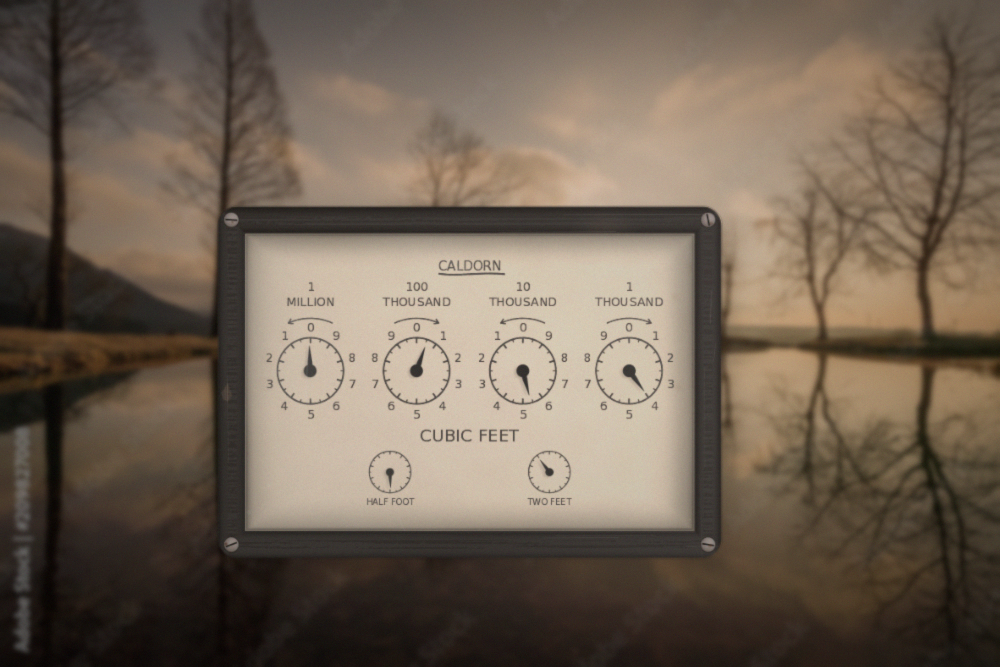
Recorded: {"value": 5400, "unit": "ft³"}
